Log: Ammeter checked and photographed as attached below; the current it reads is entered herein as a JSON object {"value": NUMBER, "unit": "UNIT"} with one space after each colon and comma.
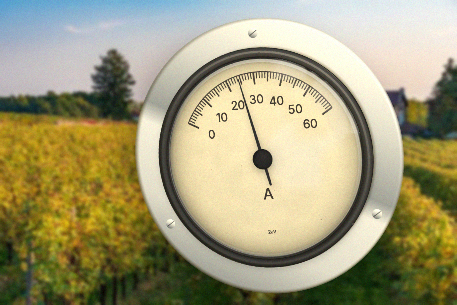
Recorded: {"value": 25, "unit": "A"}
